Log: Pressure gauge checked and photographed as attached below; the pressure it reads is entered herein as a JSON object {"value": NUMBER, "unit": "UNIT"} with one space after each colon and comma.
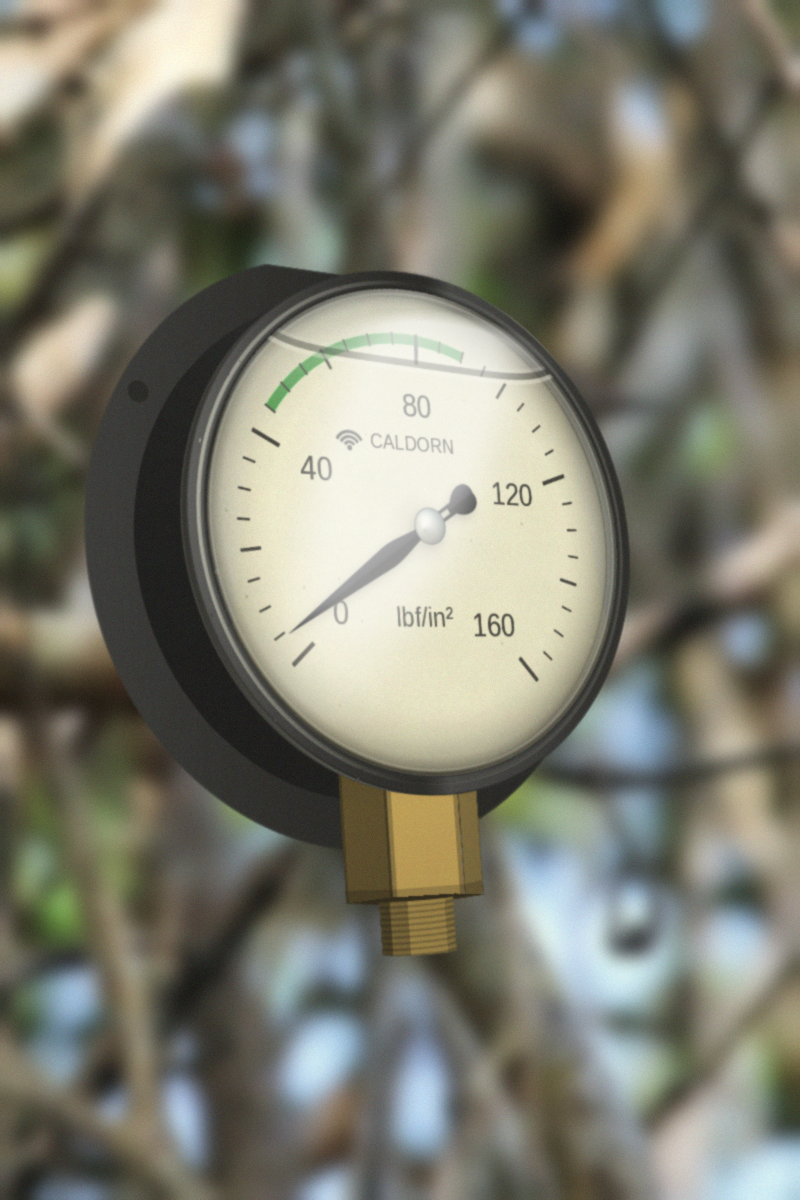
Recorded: {"value": 5, "unit": "psi"}
